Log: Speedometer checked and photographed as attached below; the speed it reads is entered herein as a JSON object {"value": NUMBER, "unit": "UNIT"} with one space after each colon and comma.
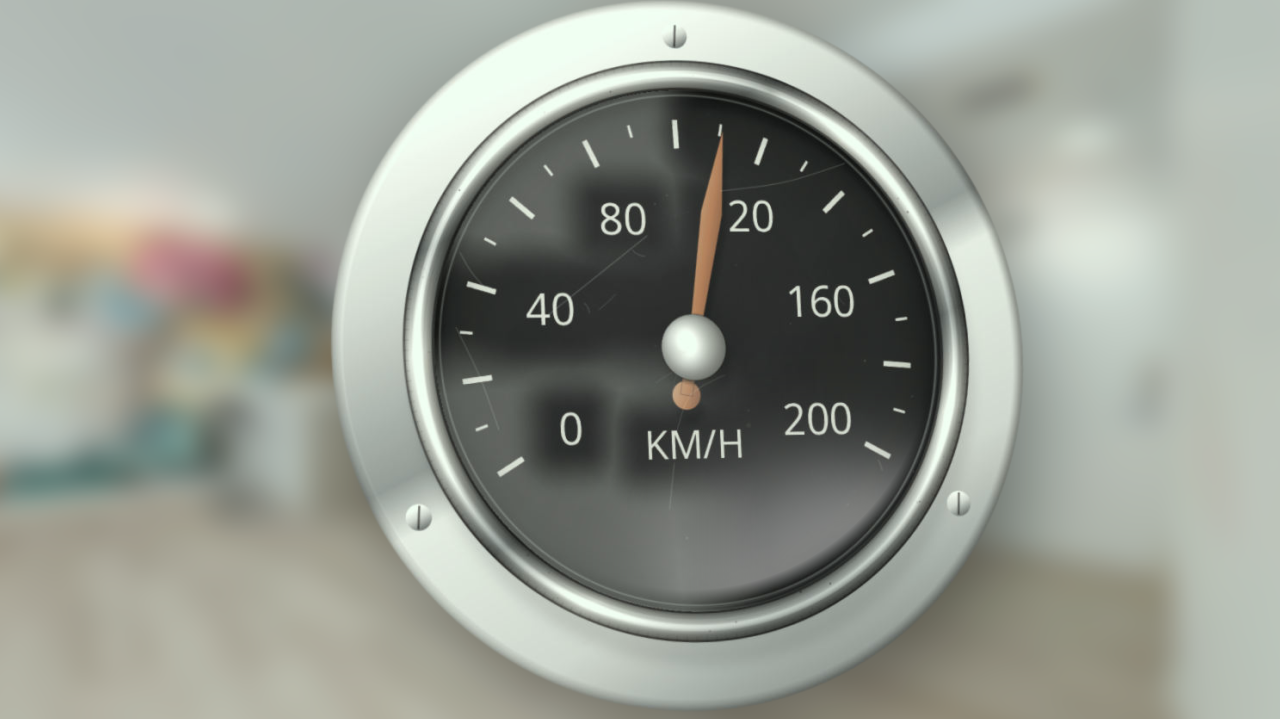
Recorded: {"value": 110, "unit": "km/h"}
